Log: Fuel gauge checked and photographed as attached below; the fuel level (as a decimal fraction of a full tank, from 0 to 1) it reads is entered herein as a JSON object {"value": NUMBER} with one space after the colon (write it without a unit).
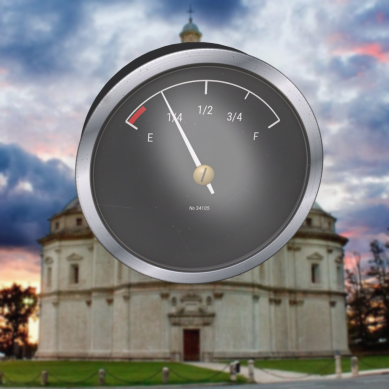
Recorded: {"value": 0.25}
